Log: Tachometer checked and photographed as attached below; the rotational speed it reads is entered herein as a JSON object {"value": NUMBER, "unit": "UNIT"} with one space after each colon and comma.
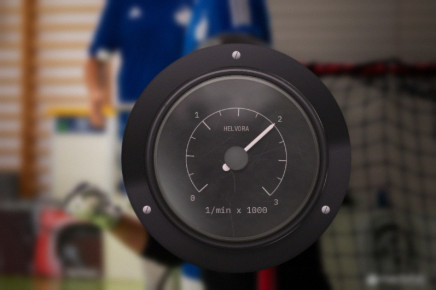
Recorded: {"value": 2000, "unit": "rpm"}
